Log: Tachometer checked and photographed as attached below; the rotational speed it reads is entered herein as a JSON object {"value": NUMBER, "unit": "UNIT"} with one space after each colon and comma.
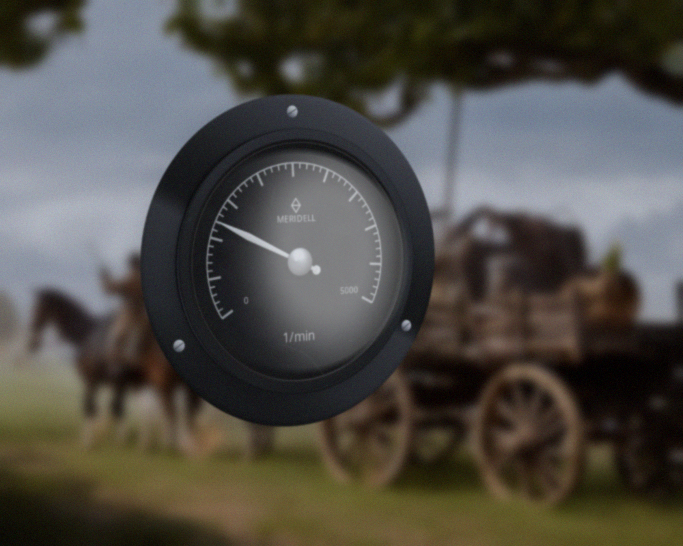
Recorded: {"value": 1200, "unit": "rpm"}
